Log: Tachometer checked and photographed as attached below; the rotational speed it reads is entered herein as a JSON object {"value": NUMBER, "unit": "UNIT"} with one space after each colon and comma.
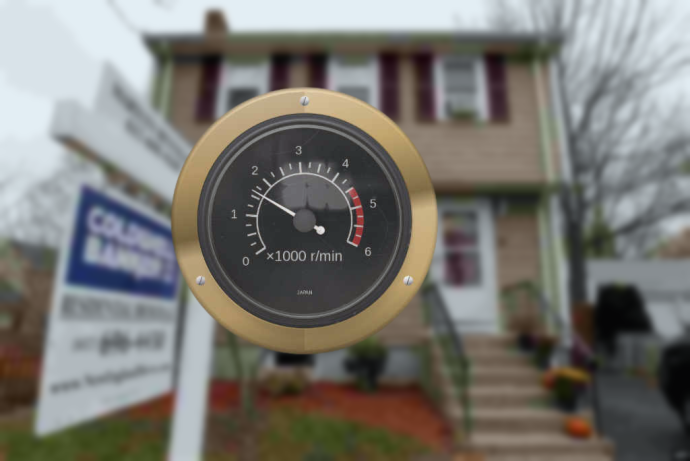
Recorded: {"value": 1625, "unit": "rpm"}
